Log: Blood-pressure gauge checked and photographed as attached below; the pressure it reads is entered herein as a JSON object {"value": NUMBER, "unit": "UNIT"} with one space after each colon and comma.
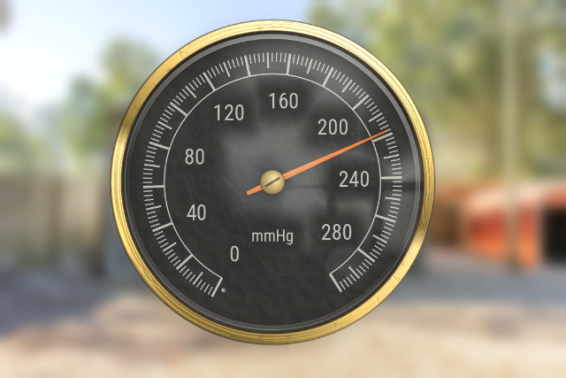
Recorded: {"value": 218, "unit": "mmHg"}
